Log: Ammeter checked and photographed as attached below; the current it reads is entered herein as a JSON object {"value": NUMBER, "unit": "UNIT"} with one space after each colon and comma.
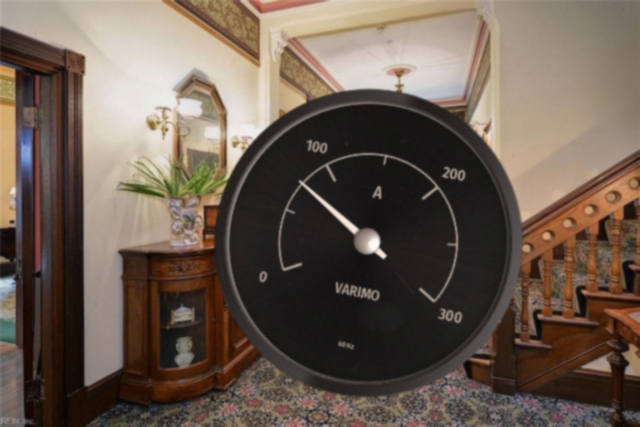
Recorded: {"value": 75, "unit": "A"}
